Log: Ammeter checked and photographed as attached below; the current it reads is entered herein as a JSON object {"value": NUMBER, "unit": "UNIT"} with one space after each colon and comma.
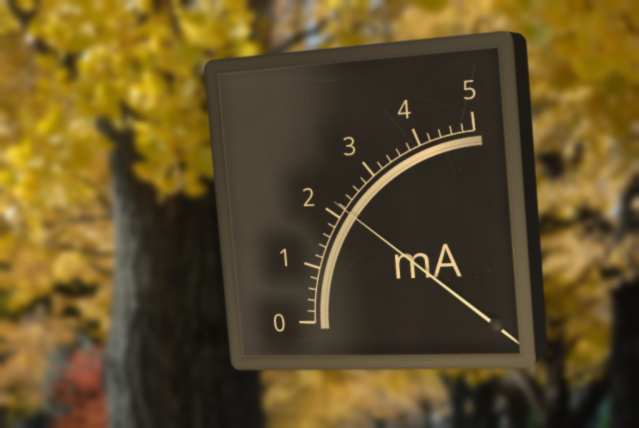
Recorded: {"value": 2.2, "unit": "mA"}
